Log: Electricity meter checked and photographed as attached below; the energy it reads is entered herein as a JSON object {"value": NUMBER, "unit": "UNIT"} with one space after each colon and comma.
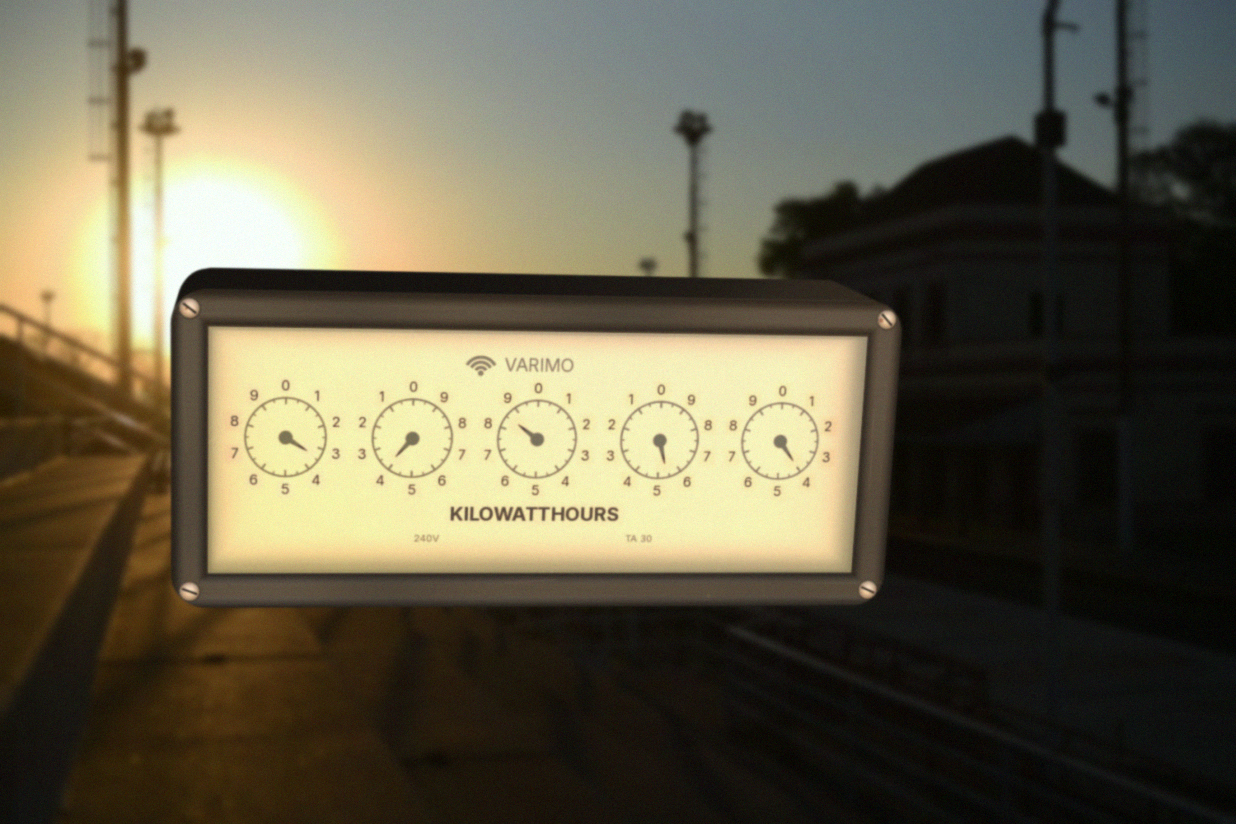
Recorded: {"value": 33854, "unit": "kWh"}
